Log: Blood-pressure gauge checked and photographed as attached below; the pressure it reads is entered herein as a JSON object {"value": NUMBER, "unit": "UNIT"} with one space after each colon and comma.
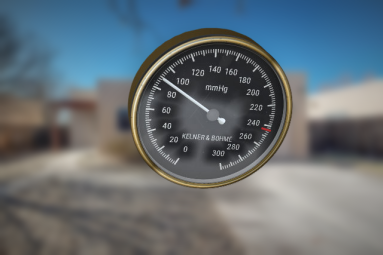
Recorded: {"value": 90, "unit": "mmHg"}
